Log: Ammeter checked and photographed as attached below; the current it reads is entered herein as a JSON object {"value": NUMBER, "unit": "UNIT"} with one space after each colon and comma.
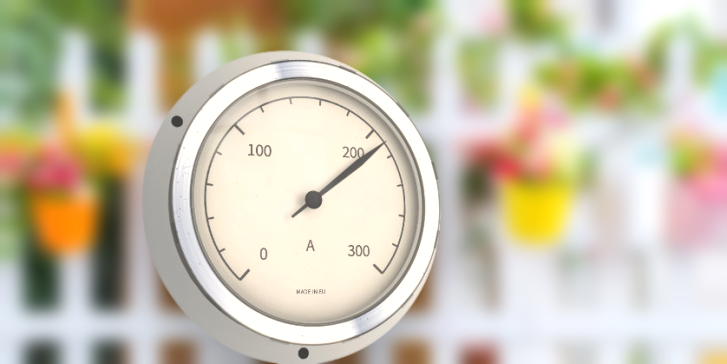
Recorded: {"value": 210, "unit": "A"}
